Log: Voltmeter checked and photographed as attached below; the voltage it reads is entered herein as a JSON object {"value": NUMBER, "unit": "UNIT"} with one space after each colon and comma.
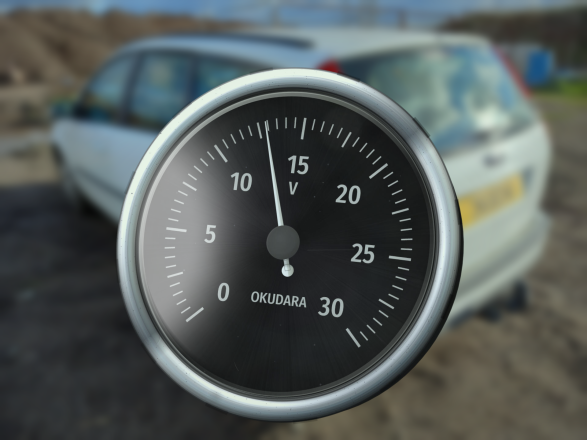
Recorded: {"value": 13, "unit": "V"}
